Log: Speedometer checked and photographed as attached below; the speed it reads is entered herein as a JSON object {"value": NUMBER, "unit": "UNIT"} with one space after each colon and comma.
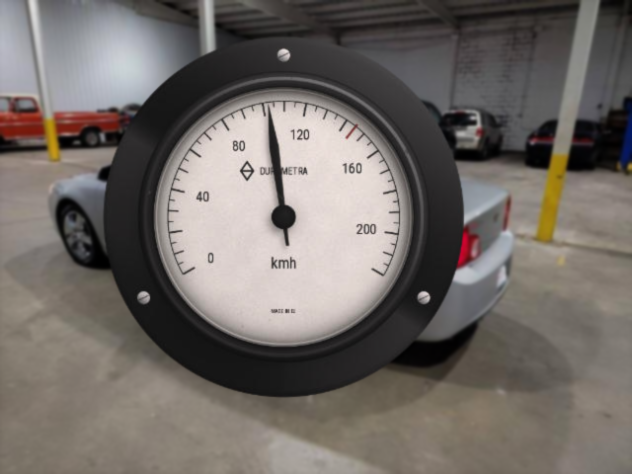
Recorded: {"value": 102.5, "unit": "km/h"}
